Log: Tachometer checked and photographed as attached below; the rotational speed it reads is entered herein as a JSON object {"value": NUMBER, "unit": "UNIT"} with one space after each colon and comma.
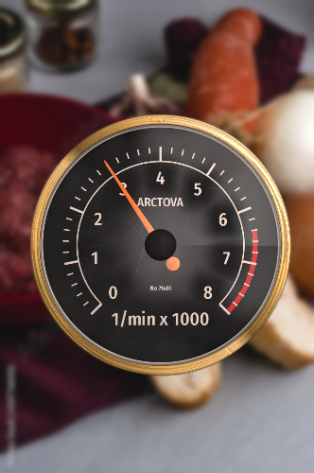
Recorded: {"value": 3000, "unit": "rpm"}
